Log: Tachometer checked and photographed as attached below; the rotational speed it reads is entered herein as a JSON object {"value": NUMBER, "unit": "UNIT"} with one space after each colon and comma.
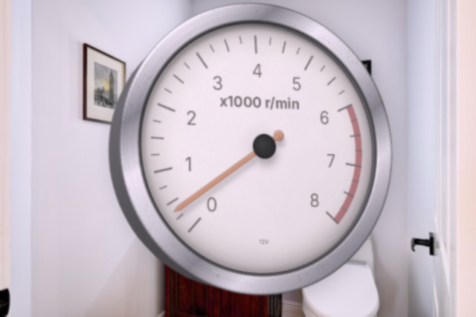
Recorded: {"value": 375, "unit": "rpm"}
